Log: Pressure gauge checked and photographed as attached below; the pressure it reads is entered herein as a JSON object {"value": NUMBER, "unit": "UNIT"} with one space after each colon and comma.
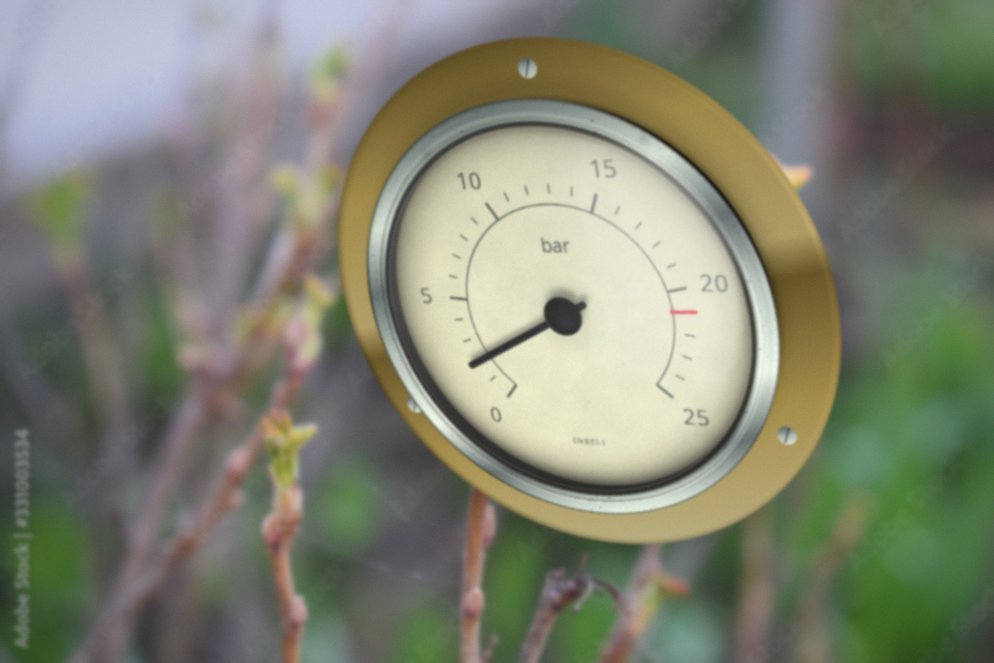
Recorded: {"value": 2, "unit": "bar"}
